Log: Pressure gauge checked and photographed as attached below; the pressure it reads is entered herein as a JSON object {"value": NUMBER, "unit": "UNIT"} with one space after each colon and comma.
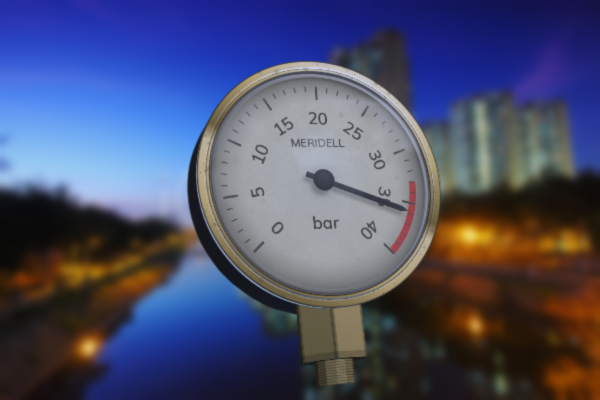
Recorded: {"value": 36, "unit": "bar"}
